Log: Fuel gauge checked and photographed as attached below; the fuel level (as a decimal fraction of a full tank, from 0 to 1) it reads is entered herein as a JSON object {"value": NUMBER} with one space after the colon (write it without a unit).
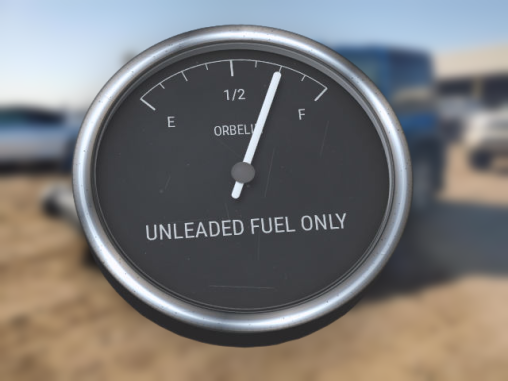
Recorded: {"value": 0.75}
